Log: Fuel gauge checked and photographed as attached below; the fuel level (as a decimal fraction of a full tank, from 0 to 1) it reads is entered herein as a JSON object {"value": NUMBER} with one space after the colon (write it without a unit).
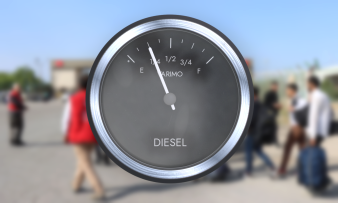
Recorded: {"value": 0.25}
